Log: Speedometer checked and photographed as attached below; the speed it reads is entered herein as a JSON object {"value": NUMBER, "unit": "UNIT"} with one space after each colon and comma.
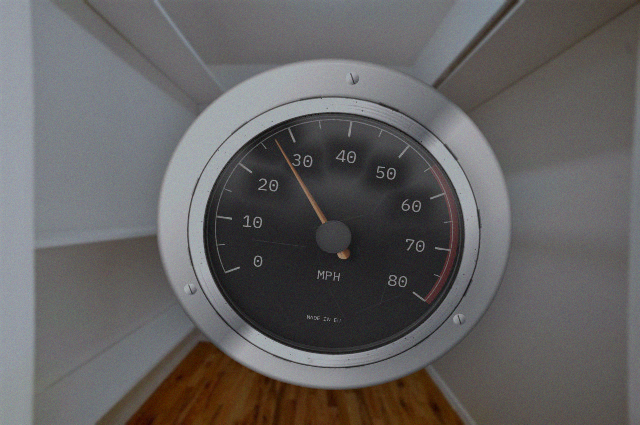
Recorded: {"value": 27.5, "unit": "mph"}
